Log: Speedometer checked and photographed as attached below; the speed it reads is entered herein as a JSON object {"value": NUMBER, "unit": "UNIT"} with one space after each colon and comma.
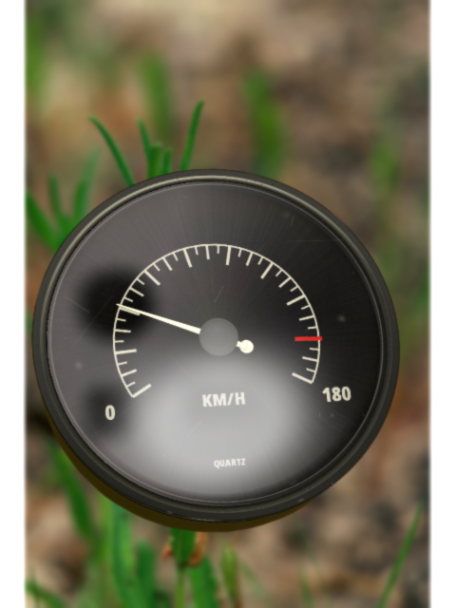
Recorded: {"value": 40, "unit": "km/h"}
